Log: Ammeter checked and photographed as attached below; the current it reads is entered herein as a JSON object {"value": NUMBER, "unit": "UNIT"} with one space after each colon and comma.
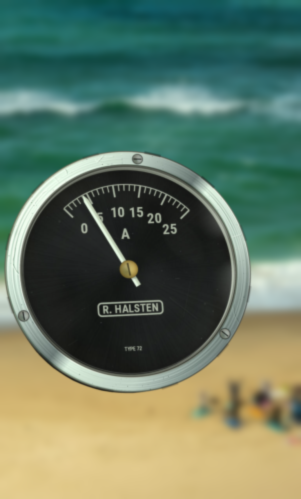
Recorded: {"value": 4, "unit": "A"}
